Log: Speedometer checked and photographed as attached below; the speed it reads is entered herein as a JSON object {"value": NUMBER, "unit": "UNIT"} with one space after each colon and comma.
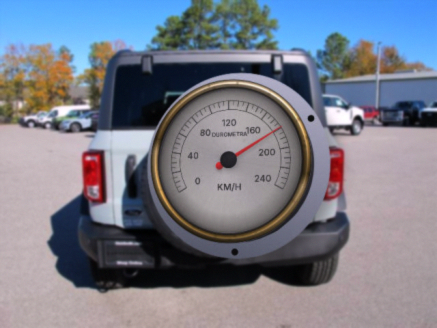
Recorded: {"value": 180, "unit": "km/h"}
